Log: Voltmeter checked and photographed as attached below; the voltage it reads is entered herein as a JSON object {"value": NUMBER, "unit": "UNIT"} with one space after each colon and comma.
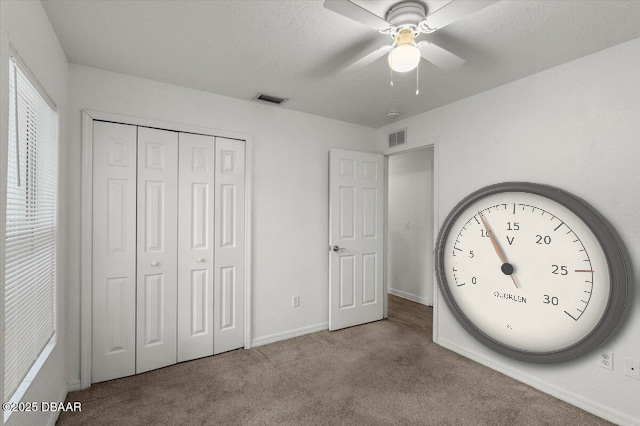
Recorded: {"value": 11, "unit": "V"}
